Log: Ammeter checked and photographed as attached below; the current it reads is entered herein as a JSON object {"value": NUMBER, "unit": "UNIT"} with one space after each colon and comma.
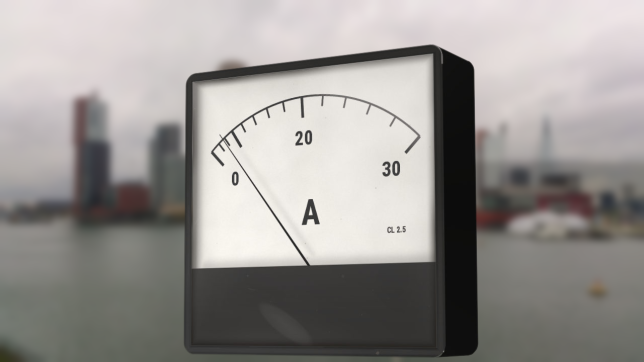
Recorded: {"value": 8, "unit": "A"}
